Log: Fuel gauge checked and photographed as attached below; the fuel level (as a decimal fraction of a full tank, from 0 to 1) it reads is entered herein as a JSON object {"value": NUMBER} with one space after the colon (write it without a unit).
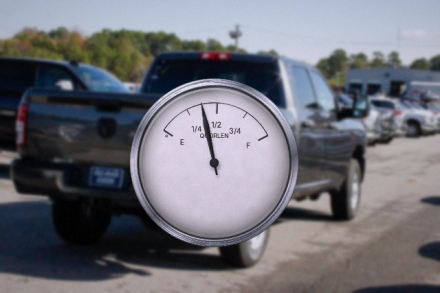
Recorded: {"value": 0.375}
